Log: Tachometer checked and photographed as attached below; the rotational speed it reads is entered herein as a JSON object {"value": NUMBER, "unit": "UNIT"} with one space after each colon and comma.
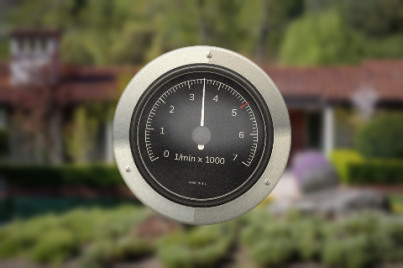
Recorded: {"value": 3500, "unit": "rpm"}
